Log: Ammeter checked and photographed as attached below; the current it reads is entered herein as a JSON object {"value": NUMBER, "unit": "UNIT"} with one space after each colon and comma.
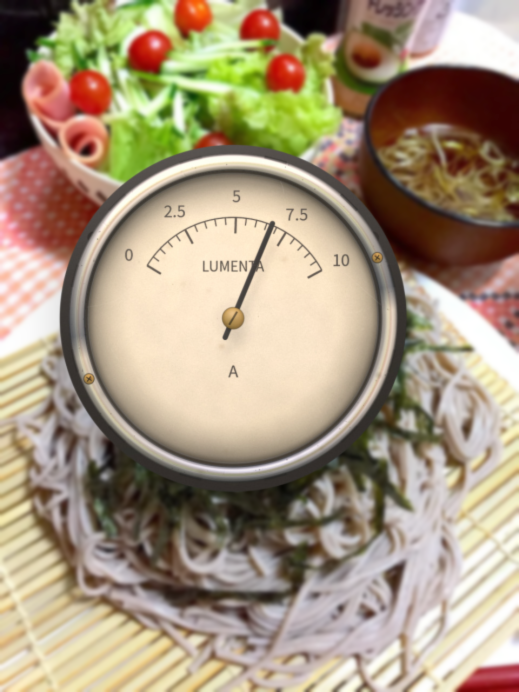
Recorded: {"value": 6.75, "unit": "A"}
